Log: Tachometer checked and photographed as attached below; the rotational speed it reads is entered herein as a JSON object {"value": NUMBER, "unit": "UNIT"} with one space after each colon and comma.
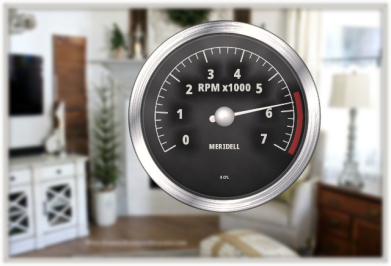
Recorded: {"value": 5800, "unit": "rpm"}
